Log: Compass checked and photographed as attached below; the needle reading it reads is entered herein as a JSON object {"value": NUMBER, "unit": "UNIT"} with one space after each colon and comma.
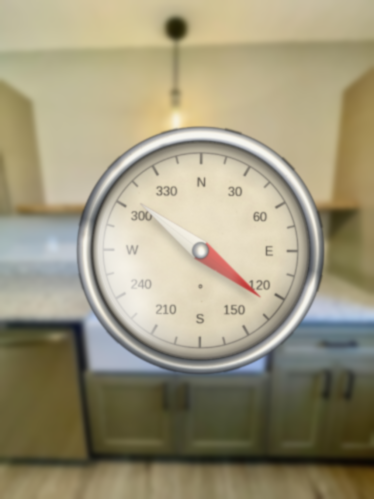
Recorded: {"value": 127.5, "unit": "°"}
